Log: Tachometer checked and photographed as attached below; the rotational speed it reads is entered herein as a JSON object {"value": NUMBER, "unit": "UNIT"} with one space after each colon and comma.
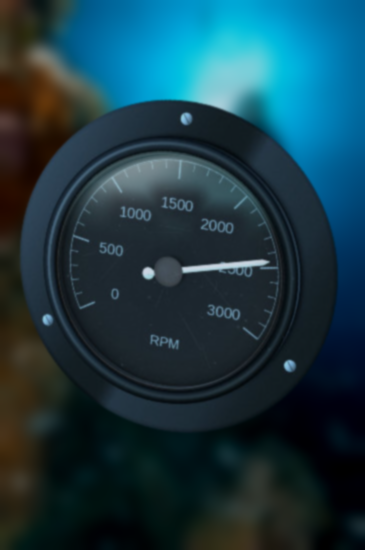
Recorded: {"value": 2450, "unit": "rpm"}
